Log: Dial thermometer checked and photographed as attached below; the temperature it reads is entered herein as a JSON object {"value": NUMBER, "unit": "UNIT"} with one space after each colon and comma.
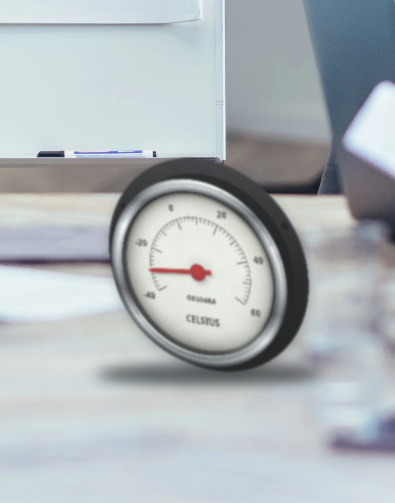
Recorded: {"value": -30, "unit": "°C"}
